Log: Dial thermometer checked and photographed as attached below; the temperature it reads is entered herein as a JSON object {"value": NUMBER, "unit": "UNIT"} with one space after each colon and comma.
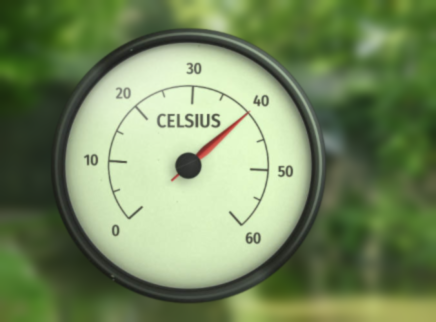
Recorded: {"value": 40, "unit": "°C"}
